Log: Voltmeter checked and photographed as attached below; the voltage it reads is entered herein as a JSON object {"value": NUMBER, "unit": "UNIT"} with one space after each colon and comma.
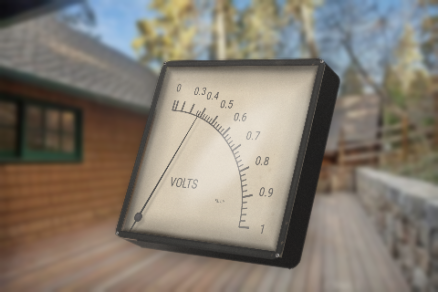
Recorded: {"value": 0.4, "unit": "V"}
